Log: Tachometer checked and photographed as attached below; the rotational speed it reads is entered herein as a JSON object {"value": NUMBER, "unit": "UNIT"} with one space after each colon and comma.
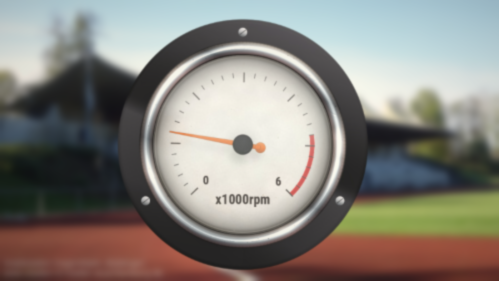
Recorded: {"value": 1200, "unit": "rpm"}
